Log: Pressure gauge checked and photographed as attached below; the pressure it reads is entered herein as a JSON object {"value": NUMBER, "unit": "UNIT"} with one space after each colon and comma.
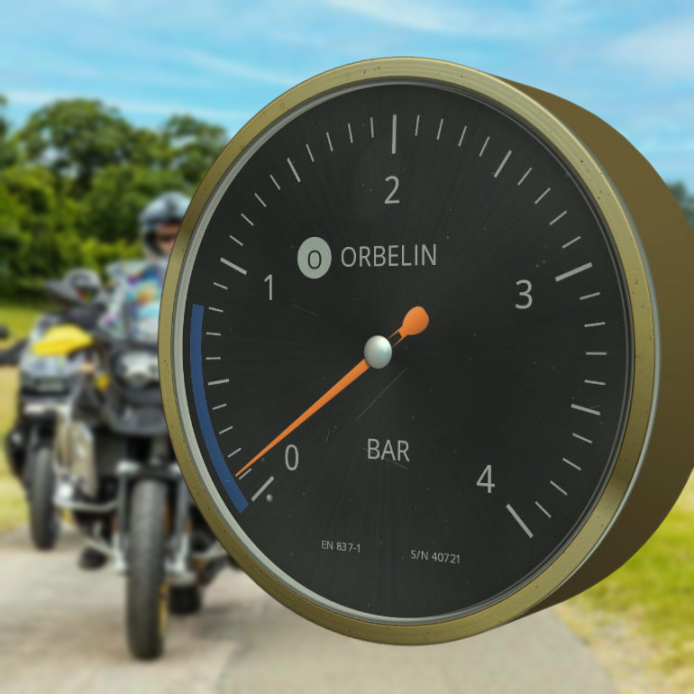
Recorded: {"value": 0.1, "unit": "bar"}
